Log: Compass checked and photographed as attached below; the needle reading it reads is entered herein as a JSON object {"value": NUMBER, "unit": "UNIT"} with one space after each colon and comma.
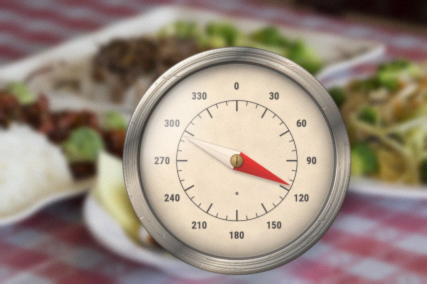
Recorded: {"value": 115, "unit": "°"}
